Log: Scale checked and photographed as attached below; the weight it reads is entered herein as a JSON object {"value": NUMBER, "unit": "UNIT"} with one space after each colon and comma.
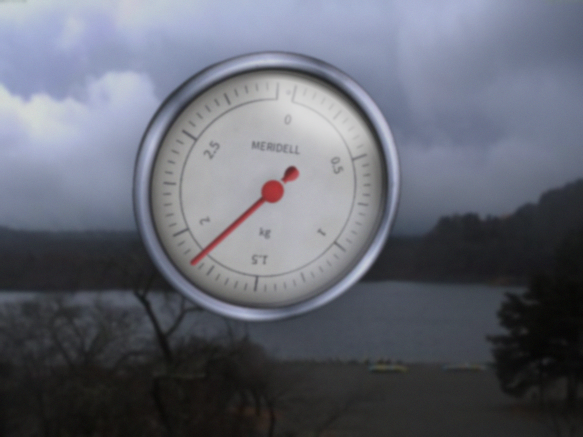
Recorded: {"value": 1.85, "unit": "kg"}
